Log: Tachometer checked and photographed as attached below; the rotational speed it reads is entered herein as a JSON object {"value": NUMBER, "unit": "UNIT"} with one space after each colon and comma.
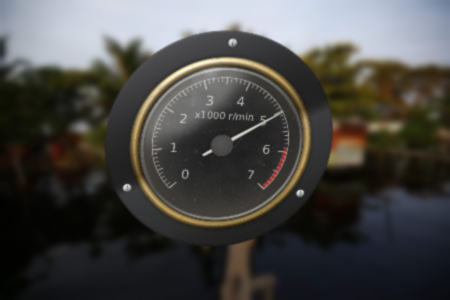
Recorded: {"value": 5000, "unit": "rpm"}
